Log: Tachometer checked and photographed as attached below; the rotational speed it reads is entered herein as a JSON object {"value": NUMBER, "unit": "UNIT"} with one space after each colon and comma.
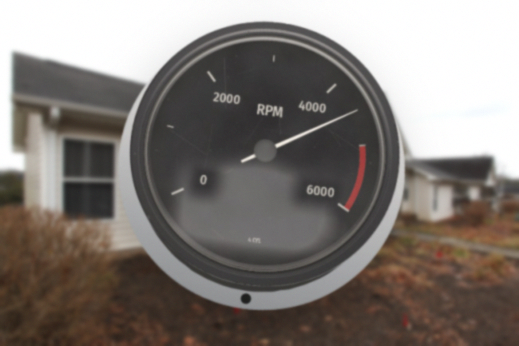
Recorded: {"value": 4500, "unit": "rpm"}
